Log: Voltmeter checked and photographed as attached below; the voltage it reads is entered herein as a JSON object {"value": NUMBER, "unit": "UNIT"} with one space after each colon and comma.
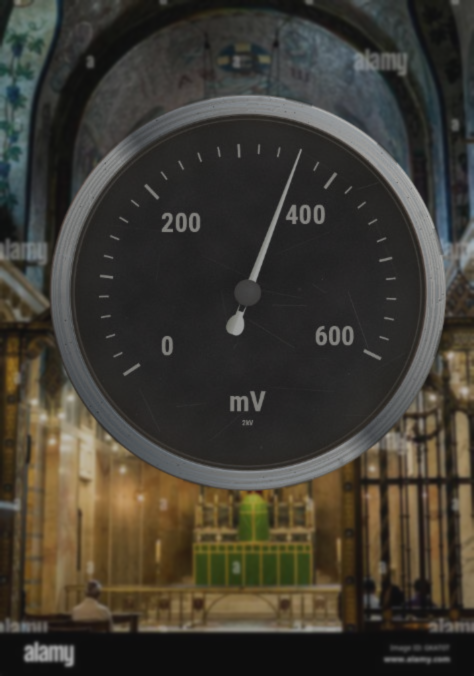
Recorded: {"value": 360, "unit": "mV"}
